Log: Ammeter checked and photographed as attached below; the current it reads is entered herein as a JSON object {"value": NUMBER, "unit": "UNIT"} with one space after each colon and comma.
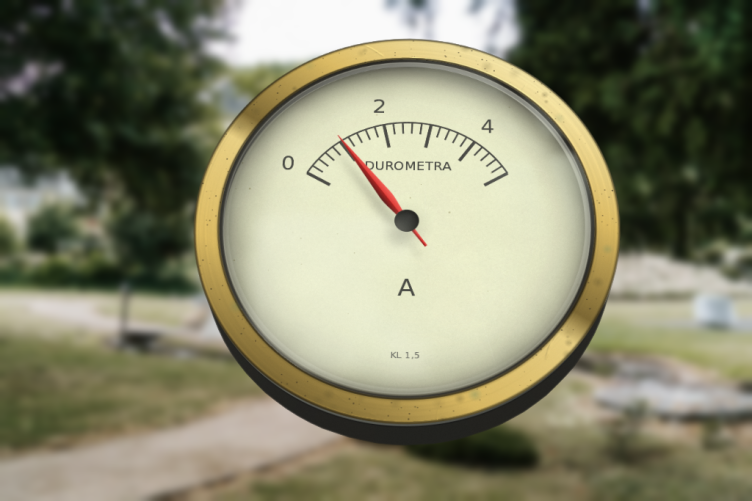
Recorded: {"value": 1, "unit": "A"}
